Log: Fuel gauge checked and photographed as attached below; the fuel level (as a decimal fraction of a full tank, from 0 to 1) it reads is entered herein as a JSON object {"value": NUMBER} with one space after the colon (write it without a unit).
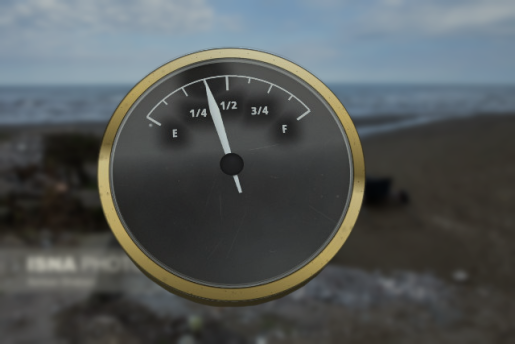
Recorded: {"value": 0.375}
